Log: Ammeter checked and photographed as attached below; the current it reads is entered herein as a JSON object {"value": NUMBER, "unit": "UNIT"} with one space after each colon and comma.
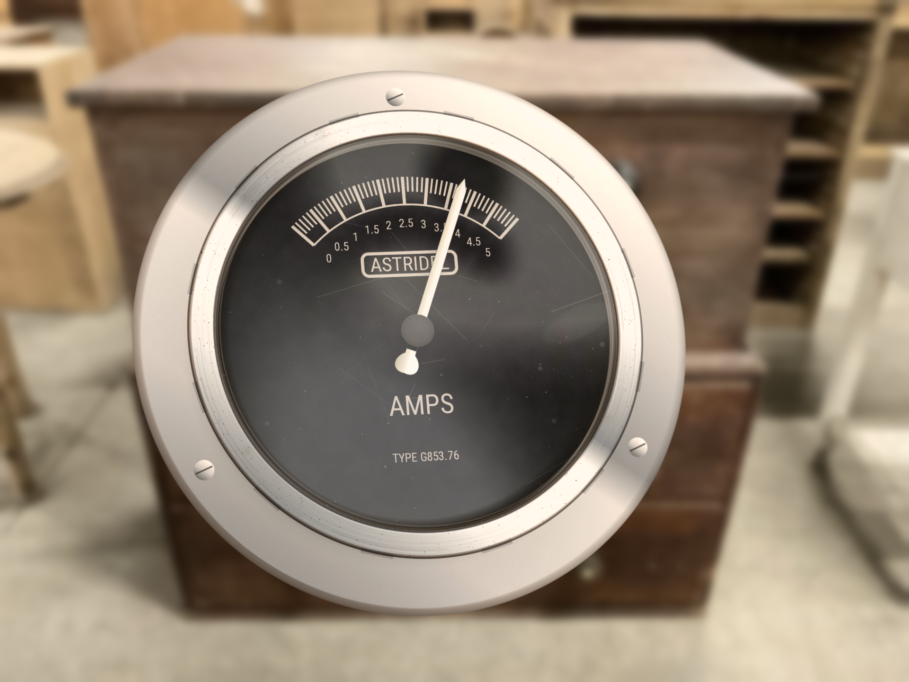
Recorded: {"value": 3.7, "unit": "A"}
